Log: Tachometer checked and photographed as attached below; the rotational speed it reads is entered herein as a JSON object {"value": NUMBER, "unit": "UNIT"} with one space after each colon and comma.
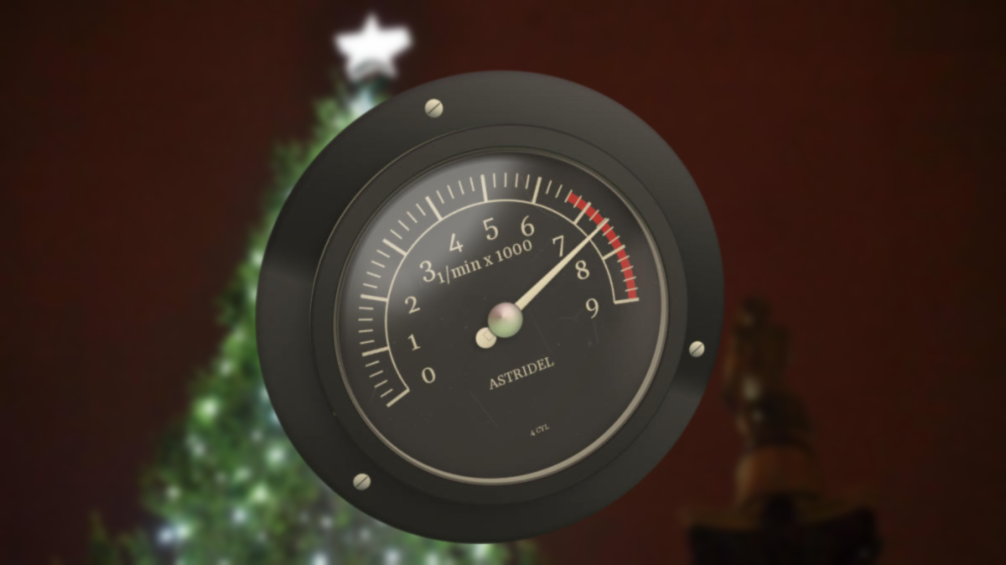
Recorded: {"value": 7400, "unit": "rpm"}
